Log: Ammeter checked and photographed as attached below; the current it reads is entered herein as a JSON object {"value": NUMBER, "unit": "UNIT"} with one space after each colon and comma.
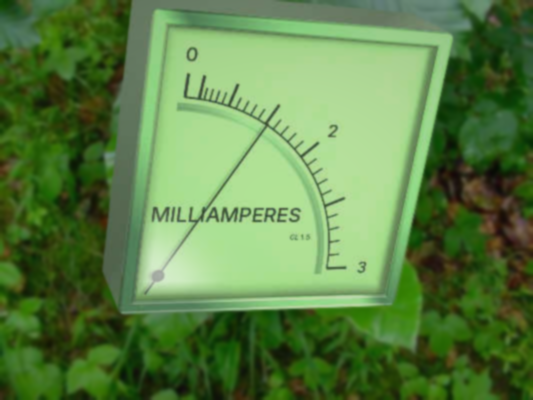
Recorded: {"value": 1.5, "unit": "mA"}
